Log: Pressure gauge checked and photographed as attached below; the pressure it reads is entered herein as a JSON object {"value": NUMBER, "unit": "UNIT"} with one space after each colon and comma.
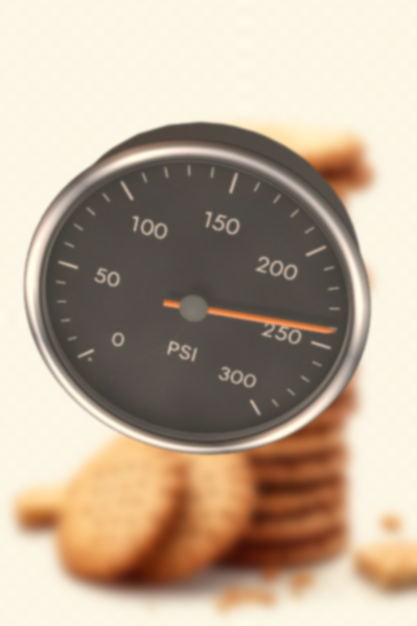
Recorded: {"value": 240, "unit": "psi"}
